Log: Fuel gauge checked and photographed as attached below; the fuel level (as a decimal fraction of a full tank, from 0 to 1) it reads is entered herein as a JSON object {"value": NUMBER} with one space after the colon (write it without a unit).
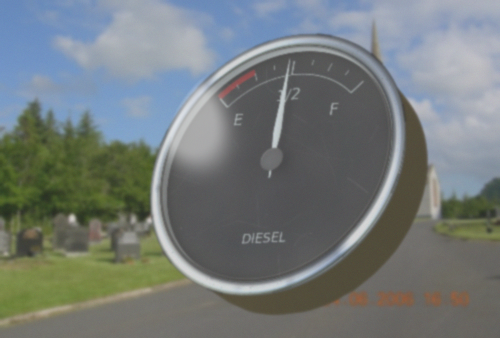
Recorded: {"value": 0.5}
